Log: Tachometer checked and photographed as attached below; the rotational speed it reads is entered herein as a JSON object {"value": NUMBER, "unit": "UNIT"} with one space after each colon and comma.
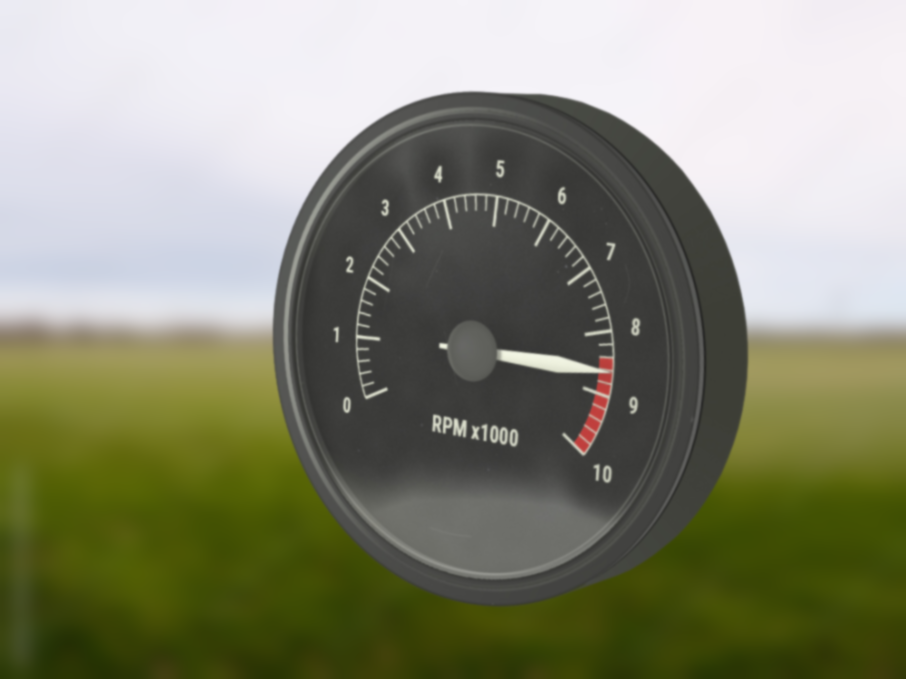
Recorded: {"value": 8600, "unit": "rpm"}
